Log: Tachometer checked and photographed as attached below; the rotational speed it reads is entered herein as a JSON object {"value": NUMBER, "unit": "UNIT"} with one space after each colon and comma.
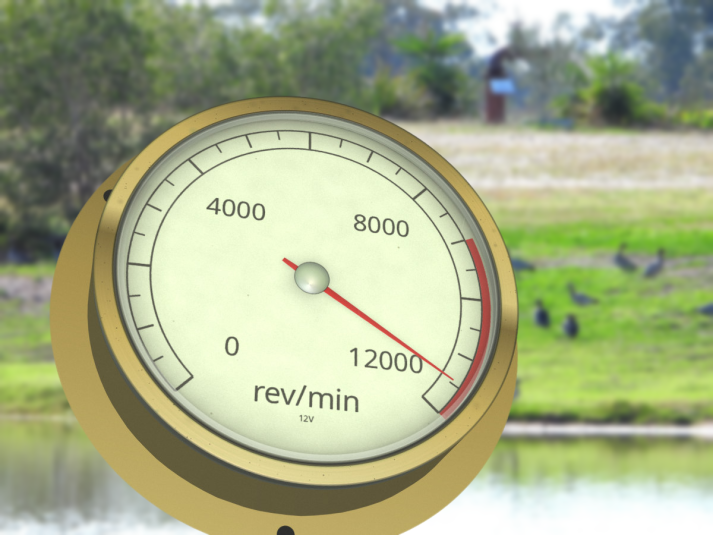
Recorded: {"value": 11500, "unit": "rpm"}
